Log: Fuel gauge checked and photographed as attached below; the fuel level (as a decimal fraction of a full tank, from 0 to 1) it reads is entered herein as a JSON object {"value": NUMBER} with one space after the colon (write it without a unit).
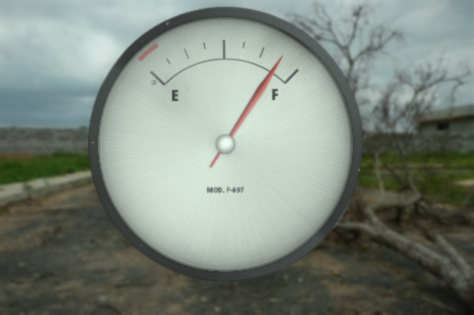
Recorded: {"value": 0.875}
